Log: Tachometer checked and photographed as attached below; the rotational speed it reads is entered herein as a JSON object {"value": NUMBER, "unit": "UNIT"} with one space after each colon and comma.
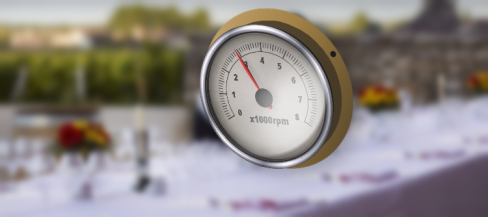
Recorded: {"value": 3000, "unit": "rpm"}
